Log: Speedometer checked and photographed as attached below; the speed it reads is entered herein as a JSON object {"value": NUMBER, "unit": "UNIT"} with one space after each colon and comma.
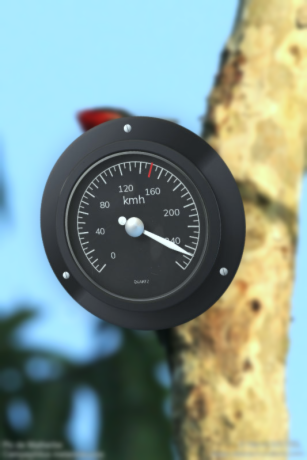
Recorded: {"value": 245, "unit": "km/h"}
